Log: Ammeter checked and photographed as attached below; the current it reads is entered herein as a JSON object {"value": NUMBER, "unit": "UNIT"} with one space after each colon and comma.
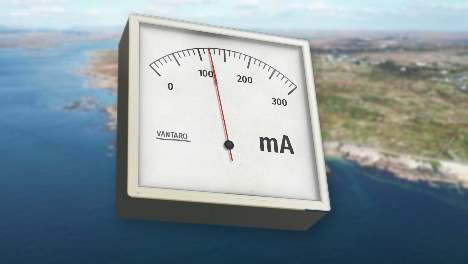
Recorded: {"value": 120, "unit": "mA"}
